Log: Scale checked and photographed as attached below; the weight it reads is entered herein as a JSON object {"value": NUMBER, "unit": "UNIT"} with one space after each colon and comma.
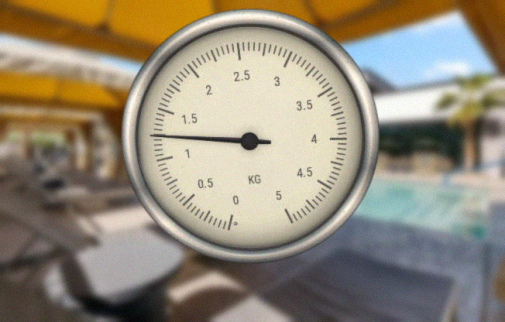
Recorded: {"value": 1.25, "unit": "kg"}
